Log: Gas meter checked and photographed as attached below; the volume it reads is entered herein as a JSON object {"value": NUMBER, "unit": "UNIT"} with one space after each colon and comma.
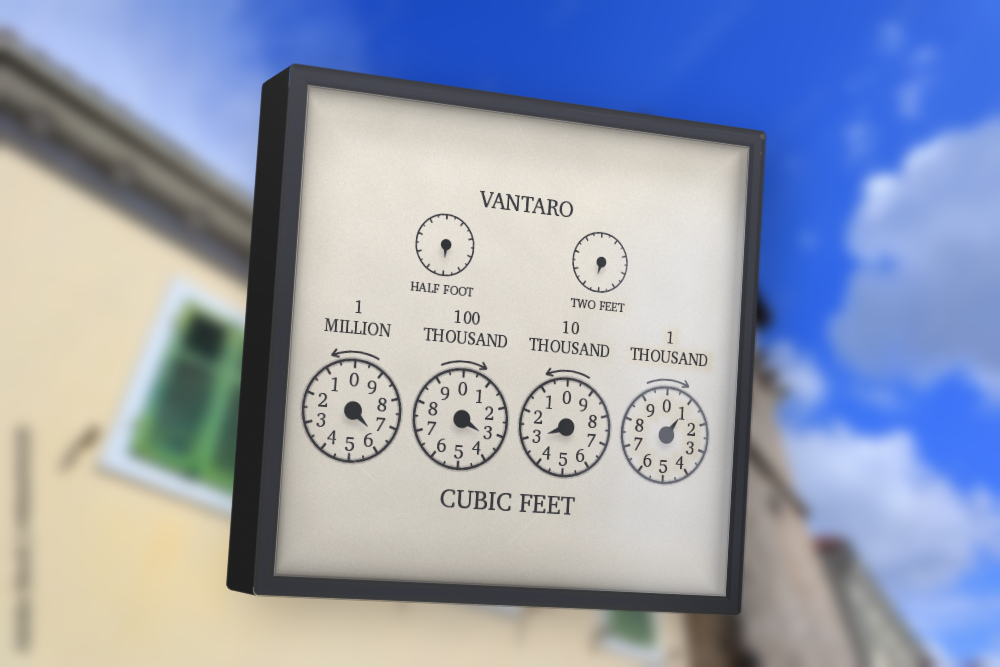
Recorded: {"value": 633100, "unit": "ft³"}
